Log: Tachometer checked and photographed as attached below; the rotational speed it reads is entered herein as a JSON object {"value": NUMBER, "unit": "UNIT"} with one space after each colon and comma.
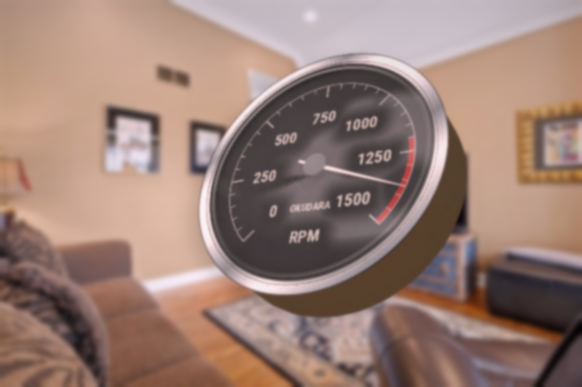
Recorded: {"value": 1375, "unit": "rpm"}
